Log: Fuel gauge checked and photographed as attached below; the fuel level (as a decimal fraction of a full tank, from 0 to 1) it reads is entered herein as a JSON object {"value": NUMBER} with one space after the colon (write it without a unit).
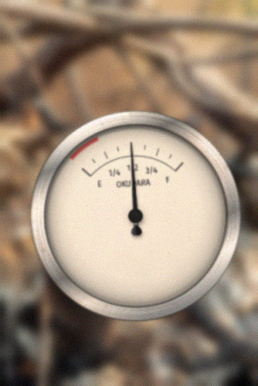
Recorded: {"value": 0.5}
